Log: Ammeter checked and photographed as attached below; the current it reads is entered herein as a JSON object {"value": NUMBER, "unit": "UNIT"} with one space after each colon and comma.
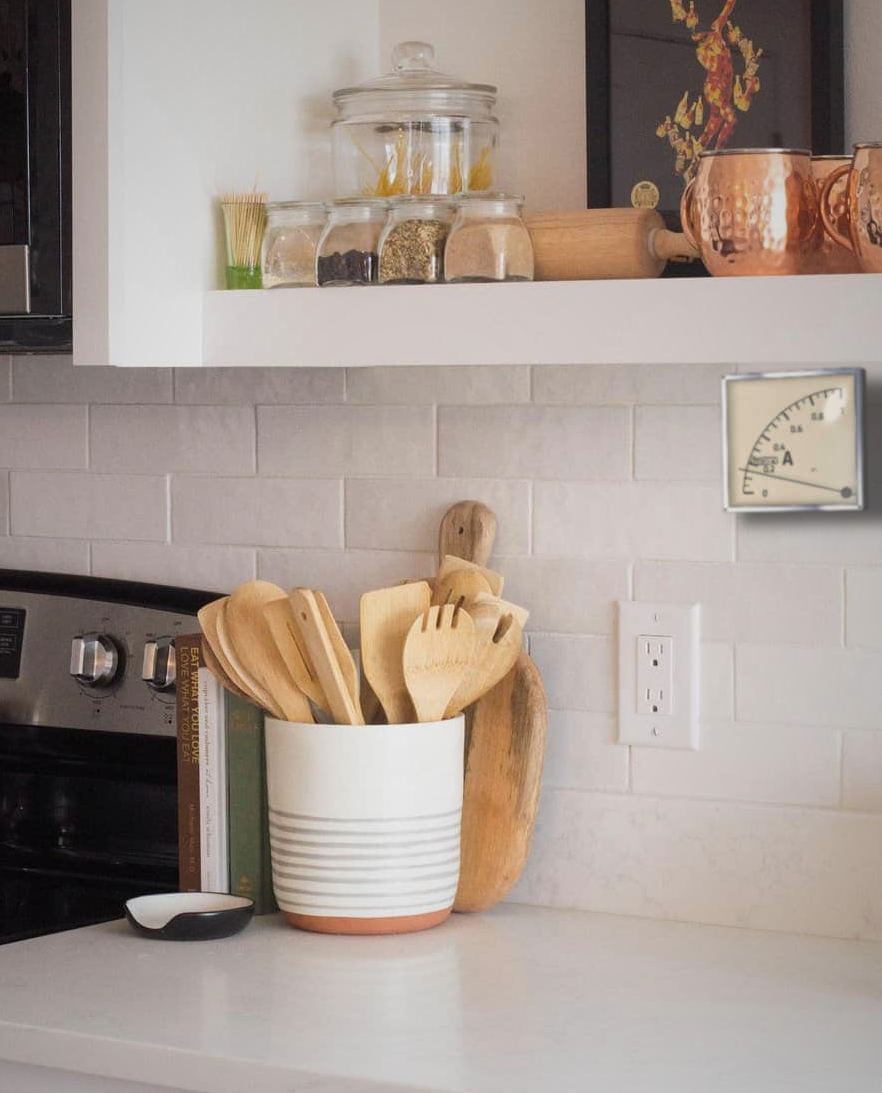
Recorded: {"value": 0.15, "unit": "A"}
